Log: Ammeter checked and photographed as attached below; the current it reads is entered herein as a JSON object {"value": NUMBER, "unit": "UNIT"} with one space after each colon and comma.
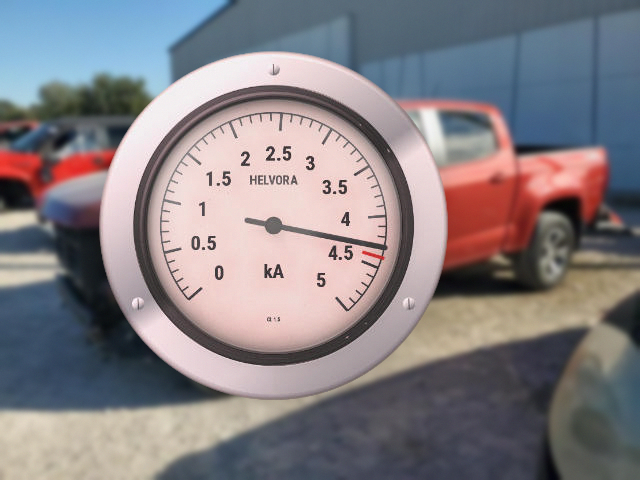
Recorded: {"value": 4.3, "unit": "kA"}
